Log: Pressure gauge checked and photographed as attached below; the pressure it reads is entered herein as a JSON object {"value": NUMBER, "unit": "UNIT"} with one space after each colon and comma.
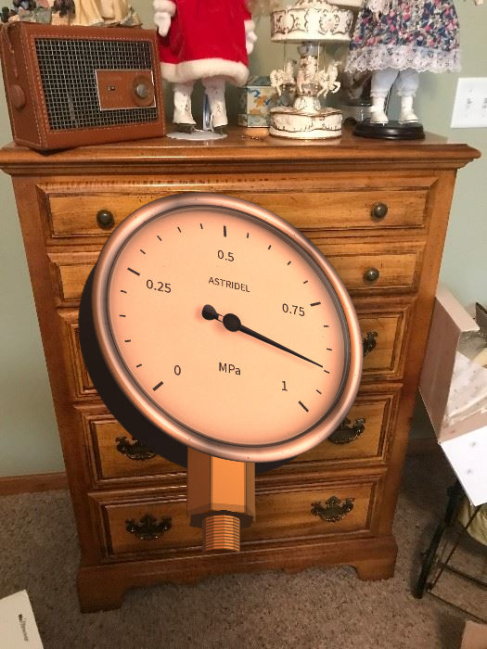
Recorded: {"value": 0.9, "unit": "MPa"}
